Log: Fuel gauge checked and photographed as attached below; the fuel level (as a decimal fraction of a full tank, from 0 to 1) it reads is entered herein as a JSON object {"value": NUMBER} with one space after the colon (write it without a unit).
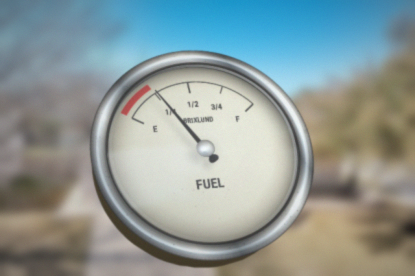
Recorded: {"value": 0.25}
